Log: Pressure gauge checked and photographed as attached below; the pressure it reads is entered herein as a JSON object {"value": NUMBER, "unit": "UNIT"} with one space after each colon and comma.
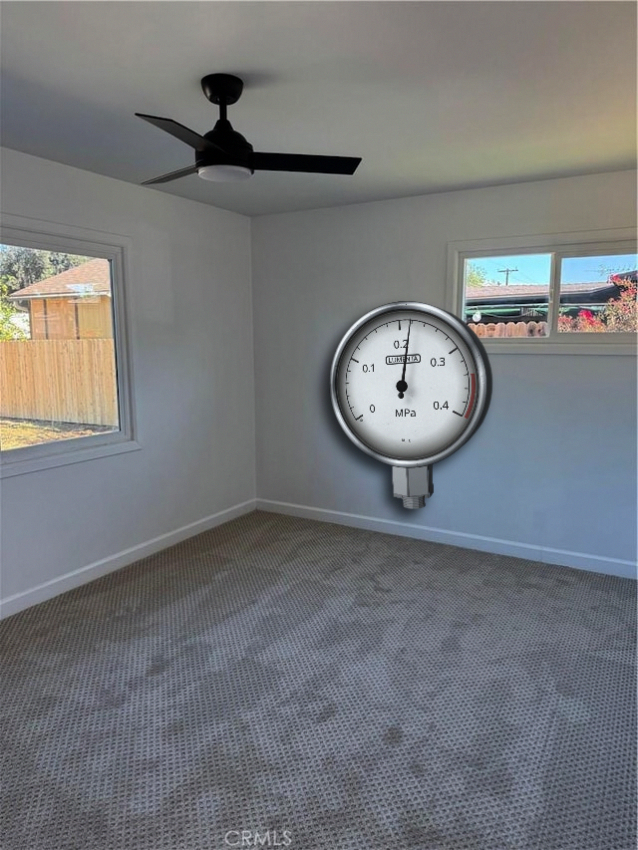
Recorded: {"value": 0.22, "unit": "MPa"}
